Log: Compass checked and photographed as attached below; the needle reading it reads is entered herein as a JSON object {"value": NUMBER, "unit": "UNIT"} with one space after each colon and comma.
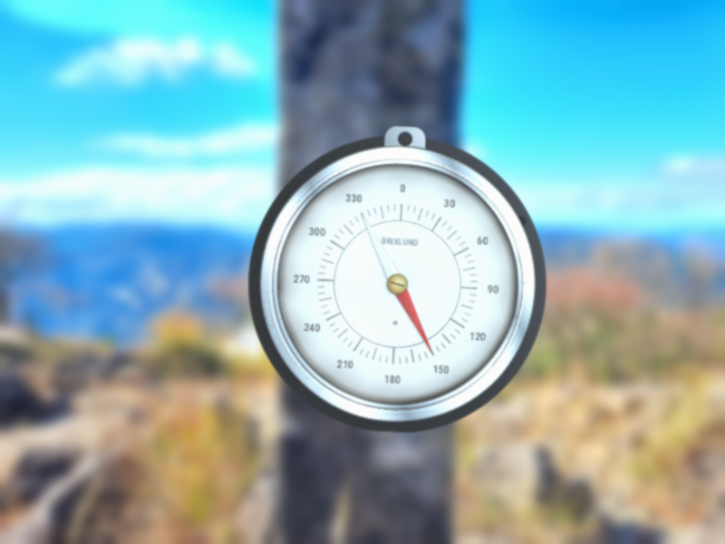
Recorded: {"value": 150, "unit": "°"}
